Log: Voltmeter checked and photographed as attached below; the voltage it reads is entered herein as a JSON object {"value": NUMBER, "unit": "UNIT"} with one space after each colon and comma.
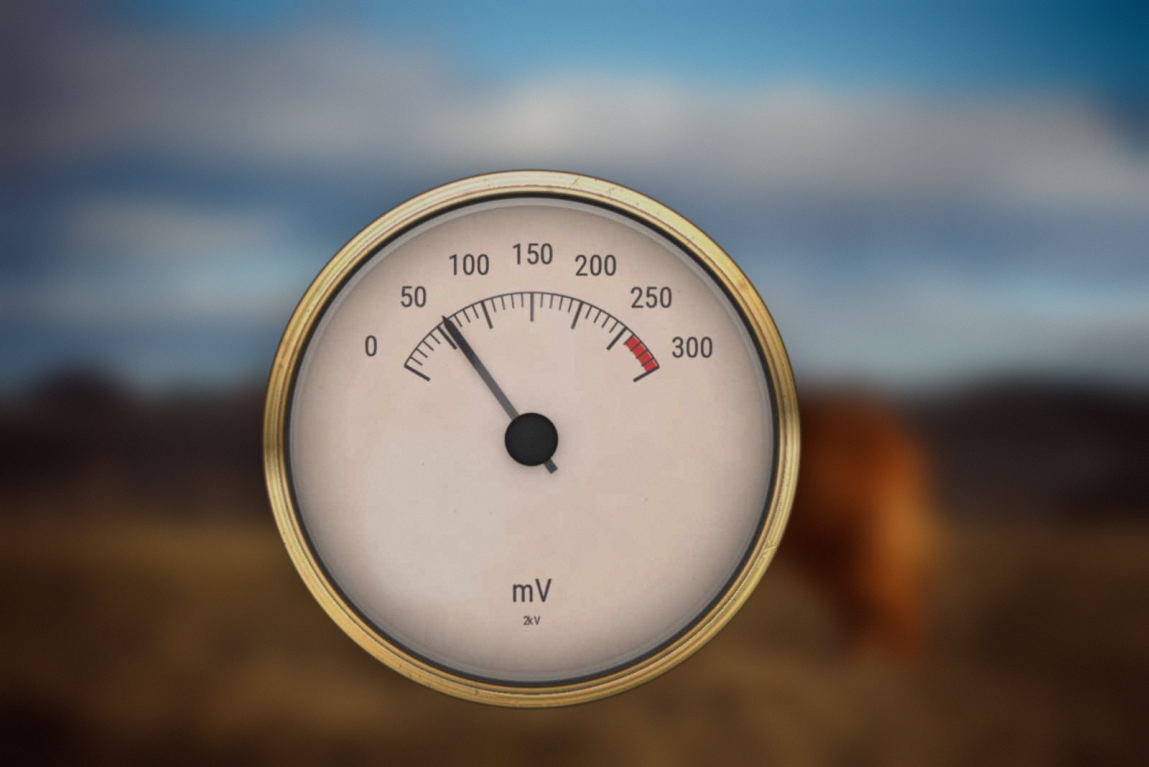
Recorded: {"value": 60, "unit": "mV"}
